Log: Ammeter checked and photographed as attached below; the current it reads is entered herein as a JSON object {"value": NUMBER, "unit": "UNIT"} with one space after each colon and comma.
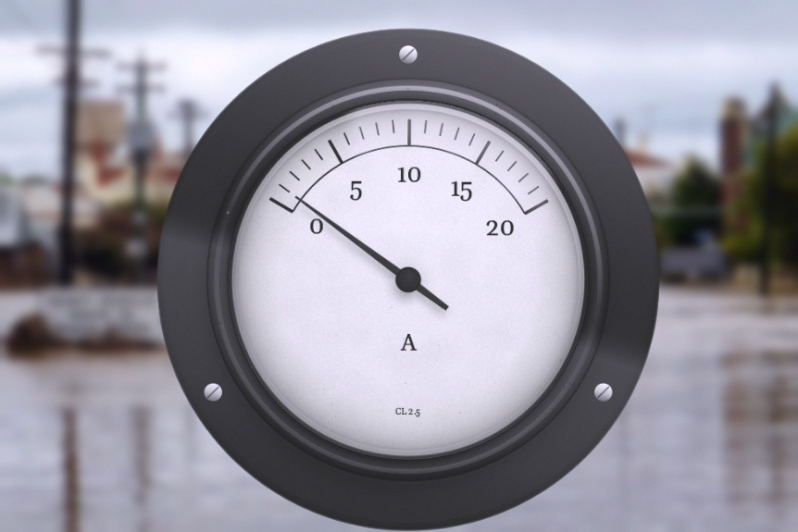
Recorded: {"value": 1, "unit": "A"}
